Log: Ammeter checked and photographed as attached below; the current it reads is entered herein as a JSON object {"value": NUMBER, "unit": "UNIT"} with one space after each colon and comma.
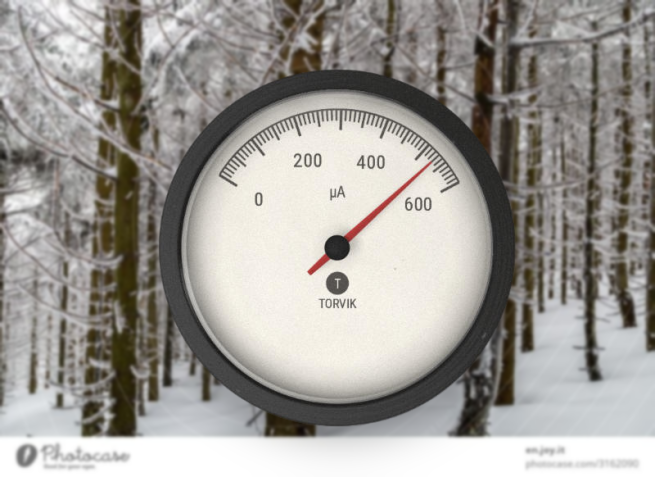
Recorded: {"value": 530, "unit": "µA"}
